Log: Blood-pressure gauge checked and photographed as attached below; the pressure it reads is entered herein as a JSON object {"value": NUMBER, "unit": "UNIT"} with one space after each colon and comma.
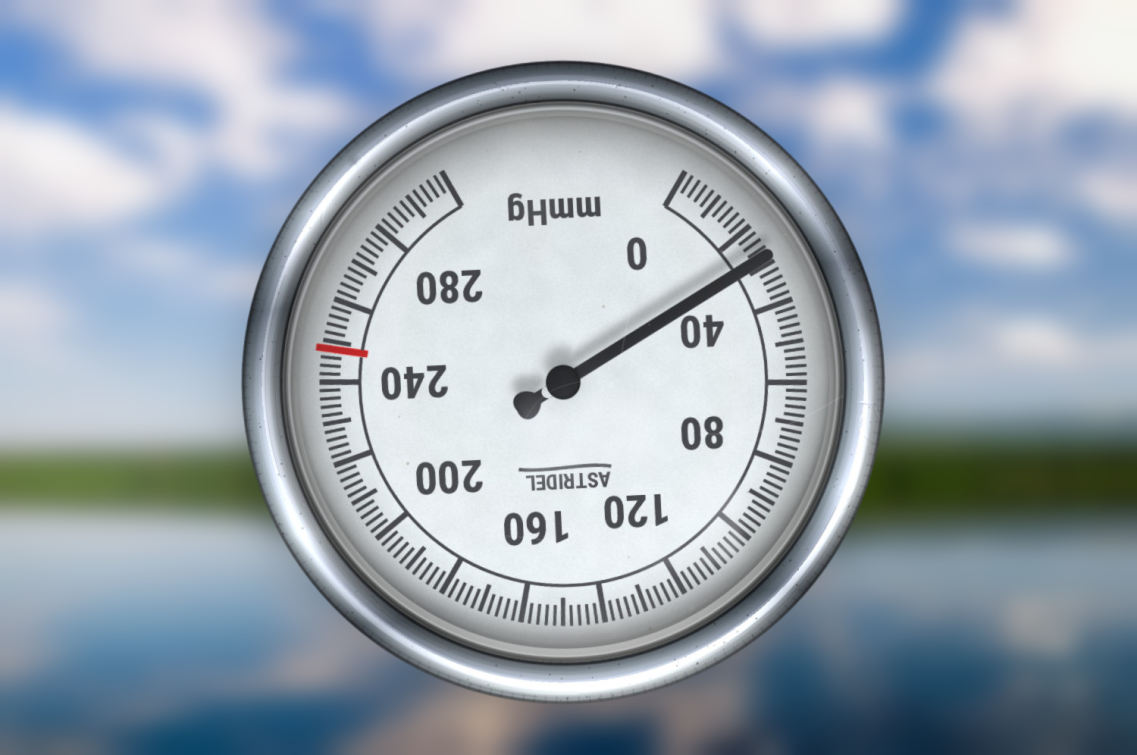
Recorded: {"value": 28, "unit": "mmHg"}
